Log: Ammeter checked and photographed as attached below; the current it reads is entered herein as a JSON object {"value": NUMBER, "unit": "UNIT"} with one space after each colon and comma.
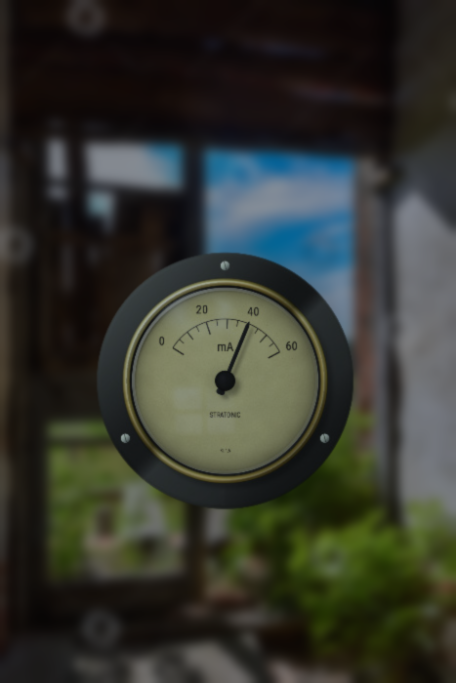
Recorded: {"value": 40, "unit": "mA"}
